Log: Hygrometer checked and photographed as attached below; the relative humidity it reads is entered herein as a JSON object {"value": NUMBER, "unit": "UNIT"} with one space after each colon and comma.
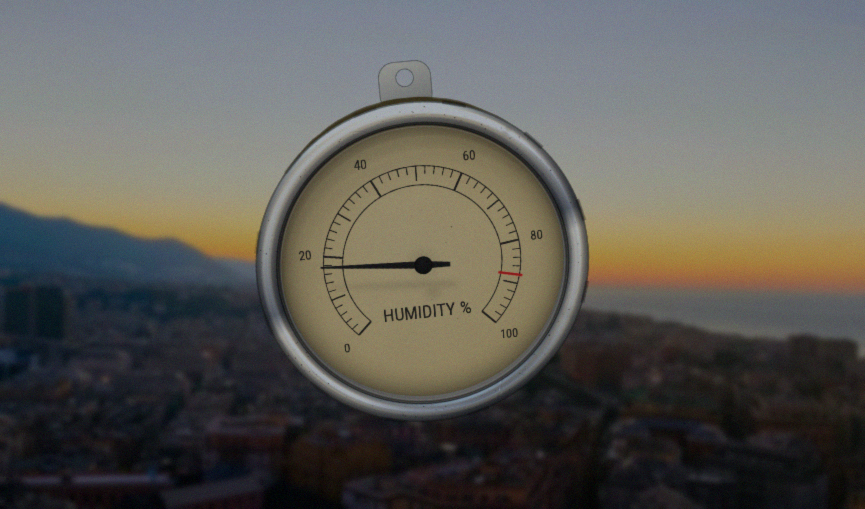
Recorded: {"value": 18, "unit": "%"}
